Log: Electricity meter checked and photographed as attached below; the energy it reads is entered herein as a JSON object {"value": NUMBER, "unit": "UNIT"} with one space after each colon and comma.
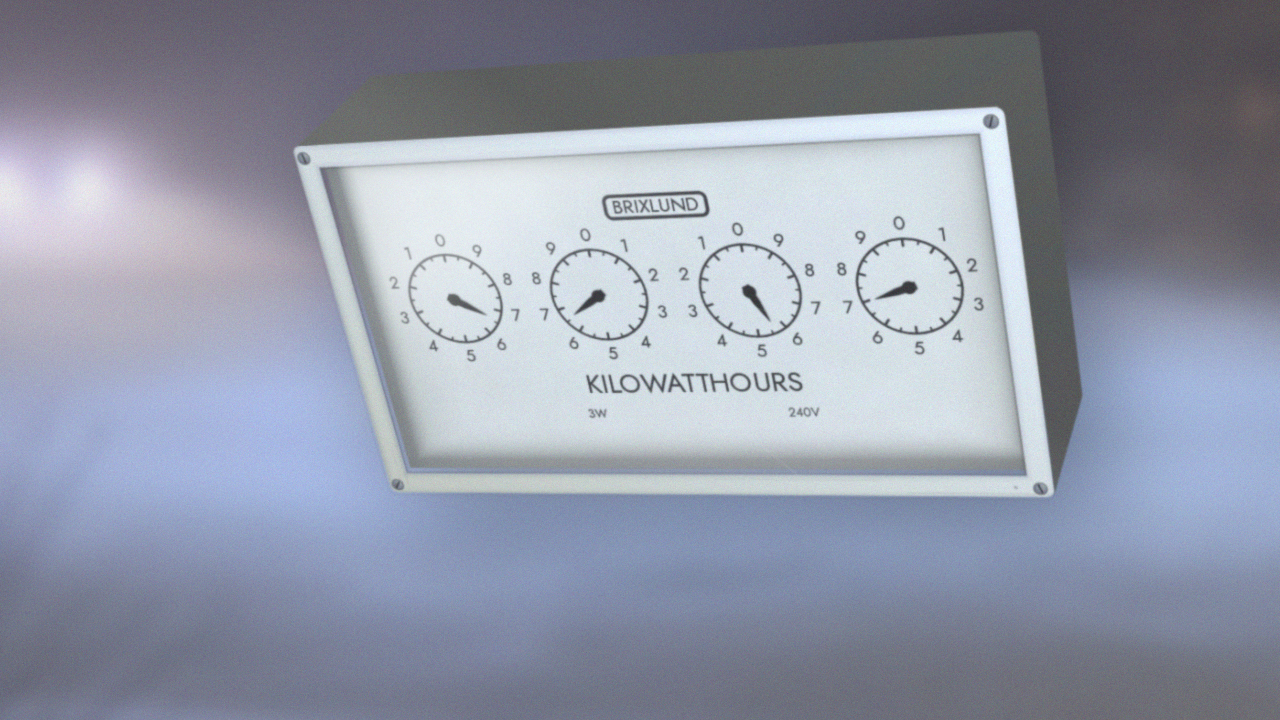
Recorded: {"value": 6657, "unit": "kWh"}
